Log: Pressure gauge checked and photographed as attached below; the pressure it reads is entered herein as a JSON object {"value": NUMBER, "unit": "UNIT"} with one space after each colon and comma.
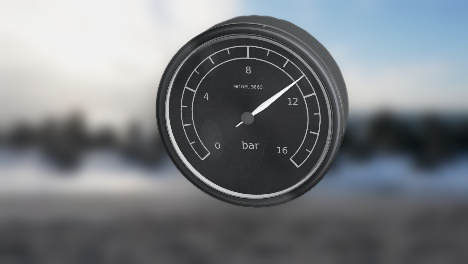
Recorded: {"value": 11, "unit": "bar"}
